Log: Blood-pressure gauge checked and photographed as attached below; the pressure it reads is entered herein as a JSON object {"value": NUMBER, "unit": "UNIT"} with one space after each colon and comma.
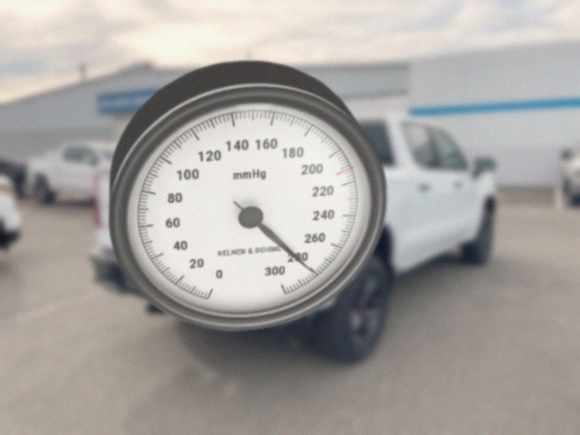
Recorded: {"value": 280, "unit": "mmHg"}
